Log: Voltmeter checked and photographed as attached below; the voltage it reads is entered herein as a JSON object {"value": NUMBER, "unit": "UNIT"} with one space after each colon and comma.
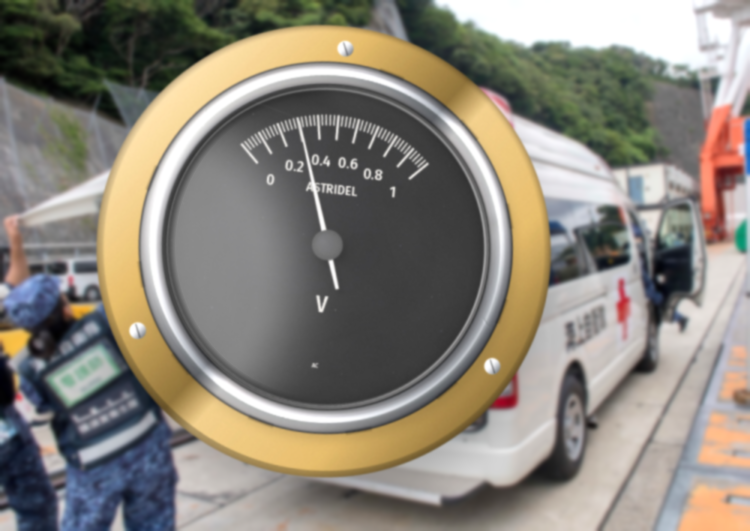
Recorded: {"value": 0.3, "unit": "V"}
